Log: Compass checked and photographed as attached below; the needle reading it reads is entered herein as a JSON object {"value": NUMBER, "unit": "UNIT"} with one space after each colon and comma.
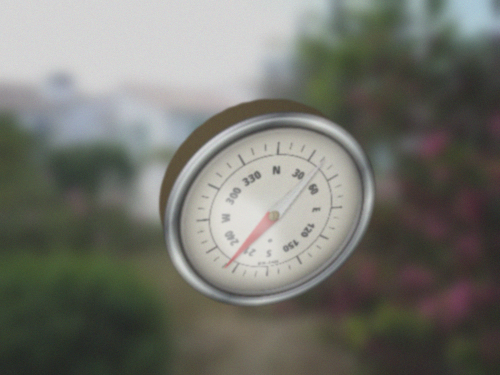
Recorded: {"value": 220, "unit": "°"}
